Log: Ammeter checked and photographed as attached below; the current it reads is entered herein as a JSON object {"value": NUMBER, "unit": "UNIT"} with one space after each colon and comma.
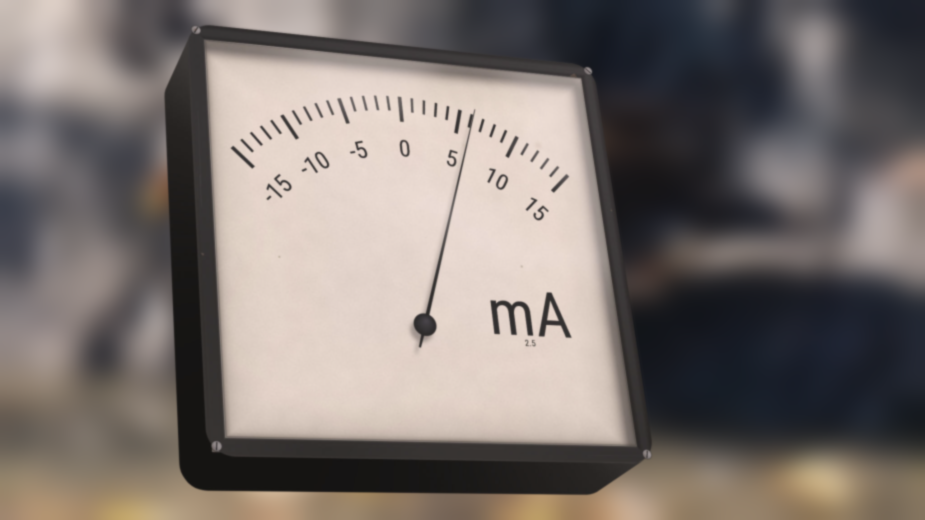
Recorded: {"value": 6, "unit": "mA"}
